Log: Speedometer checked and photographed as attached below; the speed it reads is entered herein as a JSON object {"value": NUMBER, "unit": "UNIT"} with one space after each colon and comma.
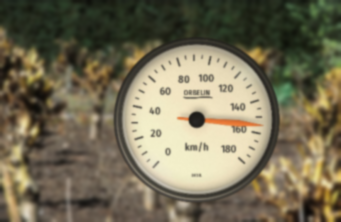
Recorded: {"value": 155, "unit": "km/h"}
